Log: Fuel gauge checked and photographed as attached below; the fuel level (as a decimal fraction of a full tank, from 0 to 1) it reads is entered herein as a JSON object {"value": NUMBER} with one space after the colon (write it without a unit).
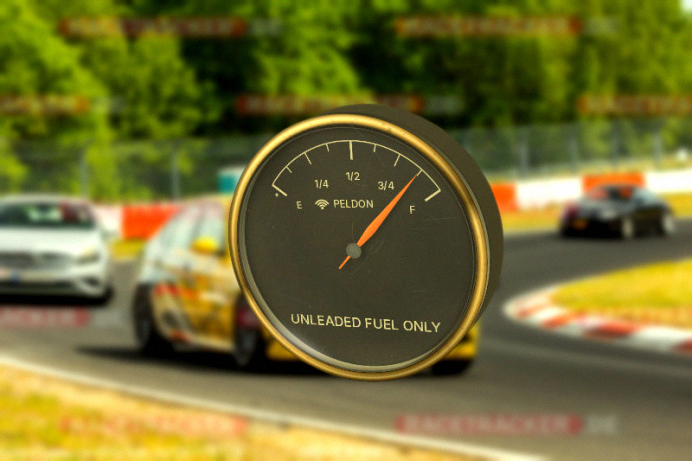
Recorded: {"value": 0.875}
